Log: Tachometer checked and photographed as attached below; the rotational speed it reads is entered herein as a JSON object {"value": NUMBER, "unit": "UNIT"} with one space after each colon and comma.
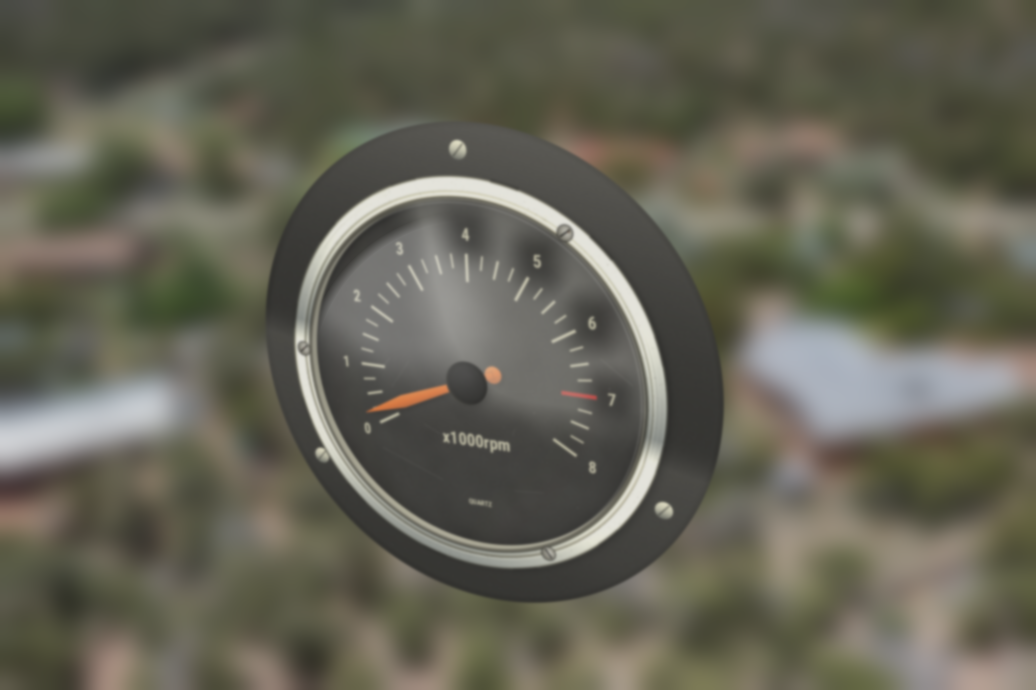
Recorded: {"value": 250, "unit": "rpm"}
